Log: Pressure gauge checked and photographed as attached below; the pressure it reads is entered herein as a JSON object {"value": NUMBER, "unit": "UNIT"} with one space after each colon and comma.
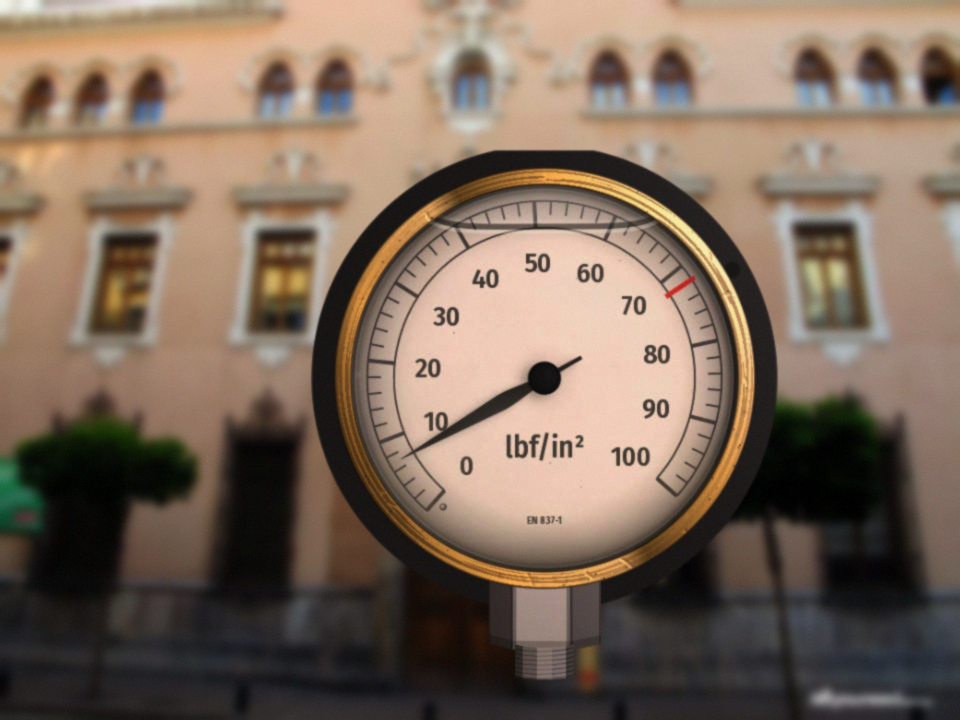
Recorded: {"value": 7, "unit": "psi"}
